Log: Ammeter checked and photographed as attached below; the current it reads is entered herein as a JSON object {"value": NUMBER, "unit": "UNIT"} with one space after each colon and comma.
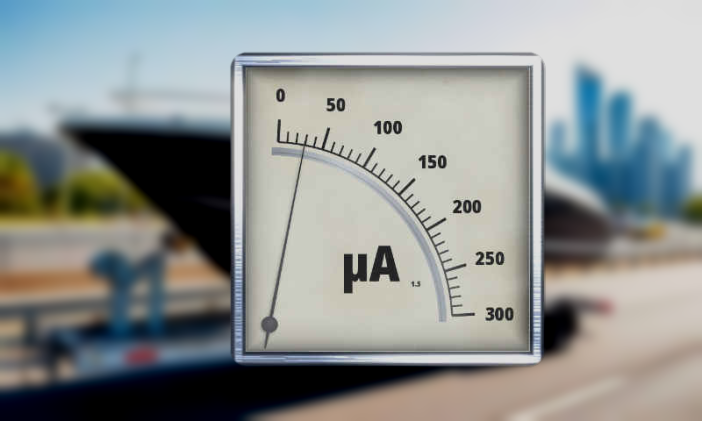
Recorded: {"value": 30, "unit": "µA"}
